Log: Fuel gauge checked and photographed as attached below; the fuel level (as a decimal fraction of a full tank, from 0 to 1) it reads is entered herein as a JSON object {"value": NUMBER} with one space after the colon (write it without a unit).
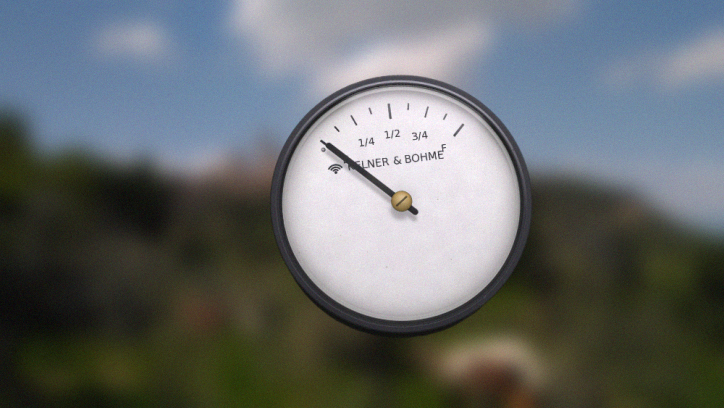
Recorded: {"value": 0}
